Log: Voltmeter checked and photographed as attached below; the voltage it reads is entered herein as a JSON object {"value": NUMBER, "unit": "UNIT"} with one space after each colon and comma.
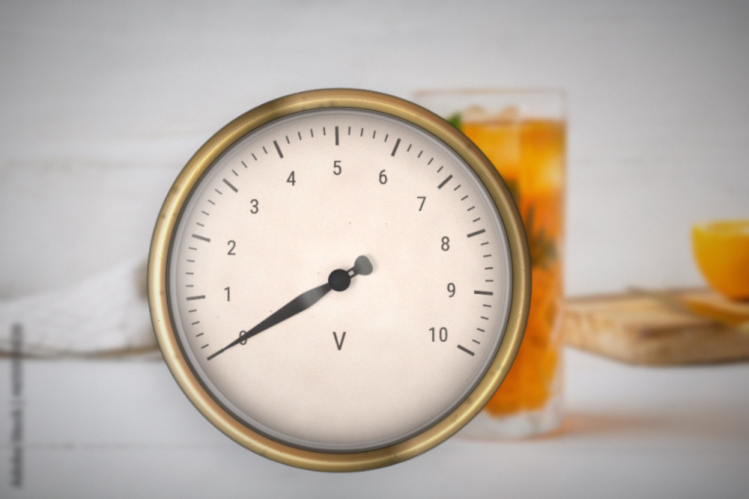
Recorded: {"value": 0, "unit": "V"}
